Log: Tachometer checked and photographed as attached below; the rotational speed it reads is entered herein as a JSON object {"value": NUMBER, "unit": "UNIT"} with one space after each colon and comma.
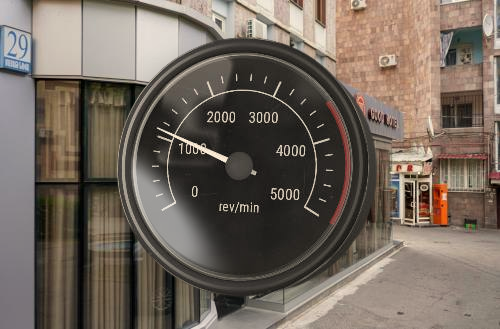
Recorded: {"value": 1100, "unit": "rpm"}
